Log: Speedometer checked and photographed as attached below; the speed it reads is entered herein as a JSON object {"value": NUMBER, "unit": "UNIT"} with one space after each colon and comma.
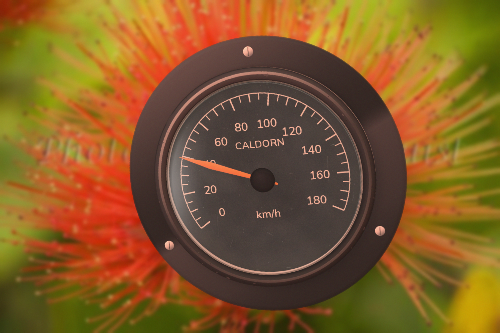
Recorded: {"value": 40, "unit": "km/h"}
